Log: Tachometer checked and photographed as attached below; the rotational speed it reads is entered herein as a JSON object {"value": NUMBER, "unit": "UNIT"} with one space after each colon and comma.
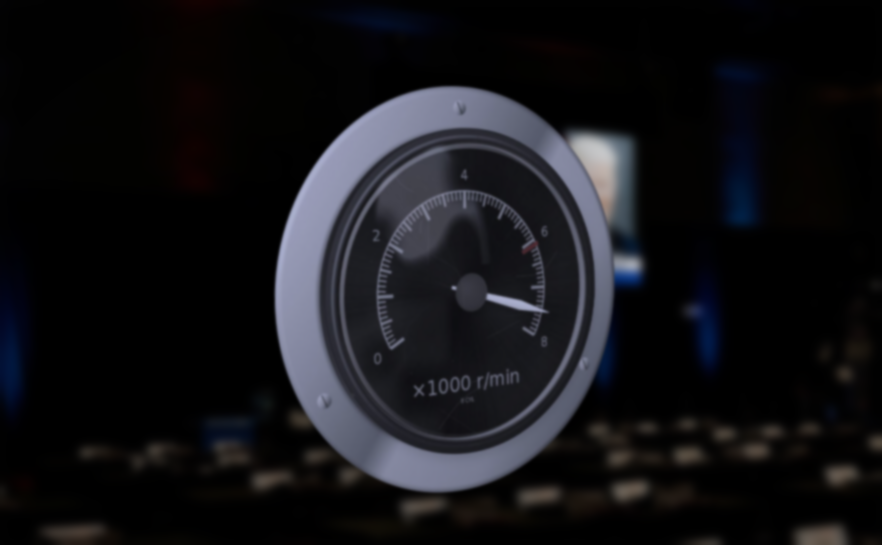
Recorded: {"value": 7500, "unit": "rpm"}
